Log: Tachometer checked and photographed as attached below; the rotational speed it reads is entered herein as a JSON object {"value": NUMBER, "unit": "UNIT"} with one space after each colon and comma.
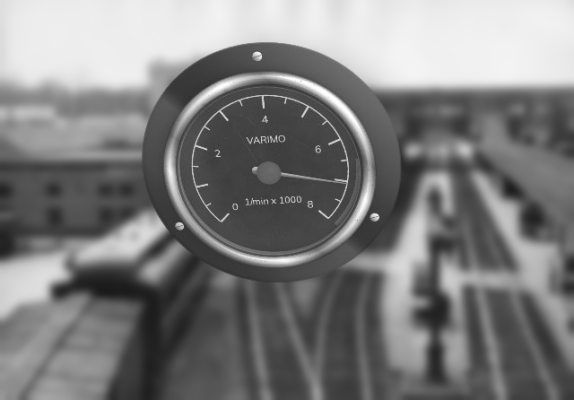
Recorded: {"value": 7000, "unit": "rpm"}
